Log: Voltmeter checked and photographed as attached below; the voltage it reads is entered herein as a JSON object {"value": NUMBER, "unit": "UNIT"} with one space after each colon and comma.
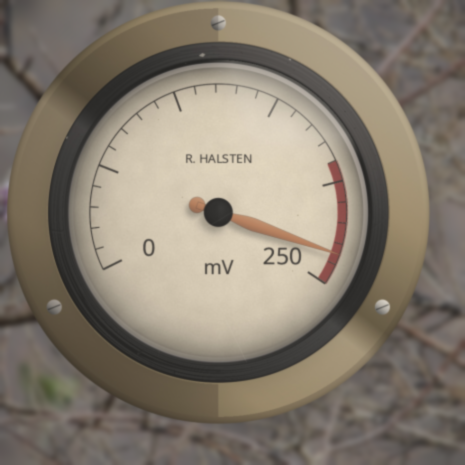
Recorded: {"value": 235, "unit": "mV"}
